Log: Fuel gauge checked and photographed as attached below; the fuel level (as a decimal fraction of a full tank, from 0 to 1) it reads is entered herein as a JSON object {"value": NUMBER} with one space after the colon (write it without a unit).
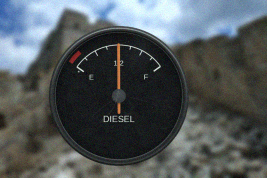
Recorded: {"value": 0.5}
